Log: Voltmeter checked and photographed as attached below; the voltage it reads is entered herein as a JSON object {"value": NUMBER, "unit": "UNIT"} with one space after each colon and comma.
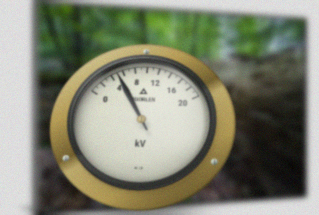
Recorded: {"value": 5, "unit": "kV"}
